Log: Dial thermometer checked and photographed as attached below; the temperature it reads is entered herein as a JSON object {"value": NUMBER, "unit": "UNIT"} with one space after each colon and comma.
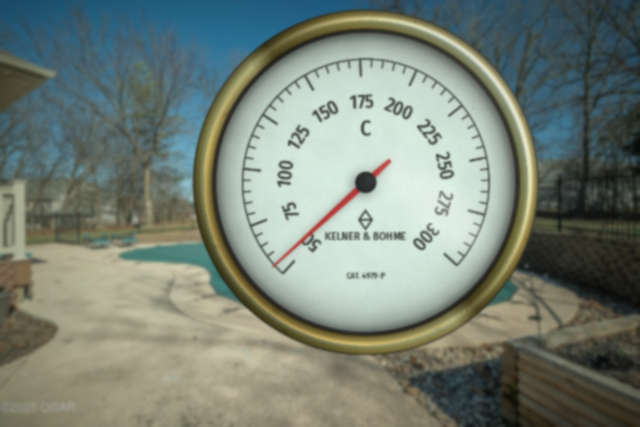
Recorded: {"value": 55, "unit": "°C"}
